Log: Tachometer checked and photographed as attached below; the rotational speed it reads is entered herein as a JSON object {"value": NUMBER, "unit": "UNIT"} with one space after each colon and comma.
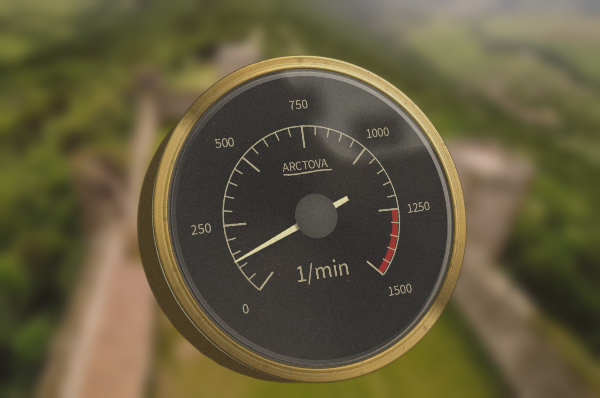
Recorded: {"value": 125, "unit": "rpm"}
